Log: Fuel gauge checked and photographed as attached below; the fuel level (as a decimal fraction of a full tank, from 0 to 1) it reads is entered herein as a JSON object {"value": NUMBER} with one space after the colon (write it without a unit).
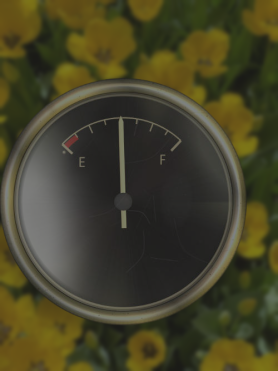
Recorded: {"value": 0.5}
